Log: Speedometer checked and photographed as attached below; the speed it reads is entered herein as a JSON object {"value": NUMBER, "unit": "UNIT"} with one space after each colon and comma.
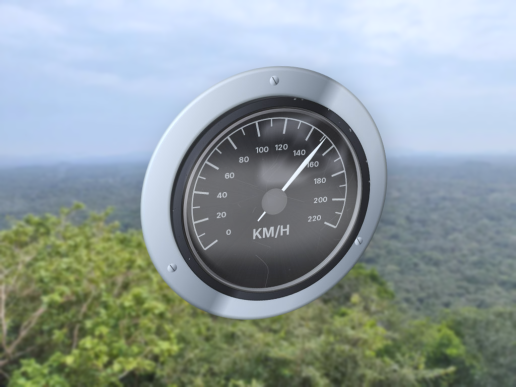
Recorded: {"value": 150, "unit": "km/h"}
